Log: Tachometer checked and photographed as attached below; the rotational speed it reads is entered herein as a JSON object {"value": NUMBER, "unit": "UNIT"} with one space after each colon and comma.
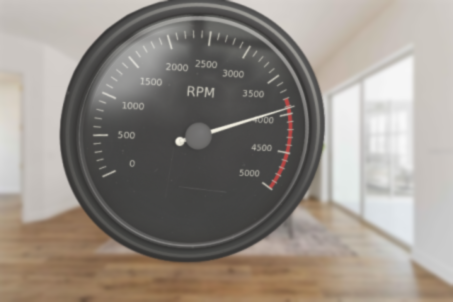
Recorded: {"value": 3900, "unit": "rpm"}
